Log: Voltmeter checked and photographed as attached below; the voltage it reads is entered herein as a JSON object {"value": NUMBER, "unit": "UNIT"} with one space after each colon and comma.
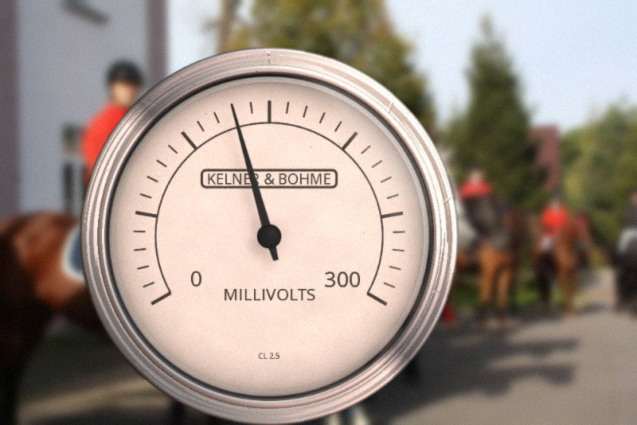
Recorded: {"value": 130, "unit": "mV"}
